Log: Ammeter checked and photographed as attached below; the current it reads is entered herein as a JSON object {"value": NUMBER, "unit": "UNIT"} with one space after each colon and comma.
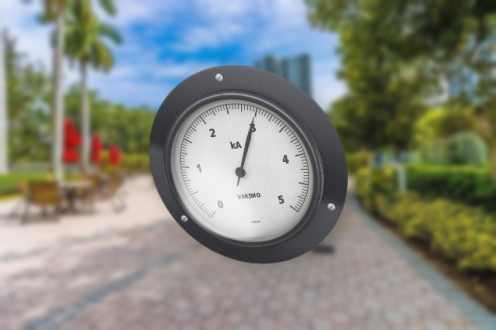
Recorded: {"value": 3, "unit": "kA"}
